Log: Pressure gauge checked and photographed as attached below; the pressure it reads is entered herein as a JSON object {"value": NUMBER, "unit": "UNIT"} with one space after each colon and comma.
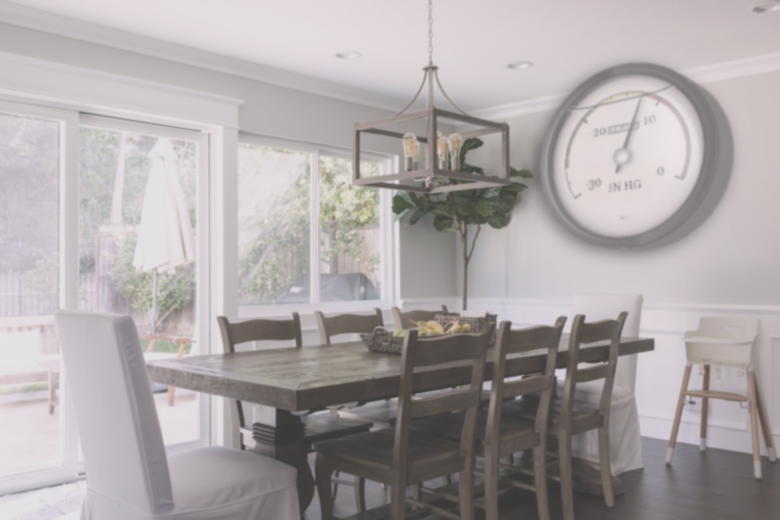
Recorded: {"value": -12, "unit": "inHg"}
